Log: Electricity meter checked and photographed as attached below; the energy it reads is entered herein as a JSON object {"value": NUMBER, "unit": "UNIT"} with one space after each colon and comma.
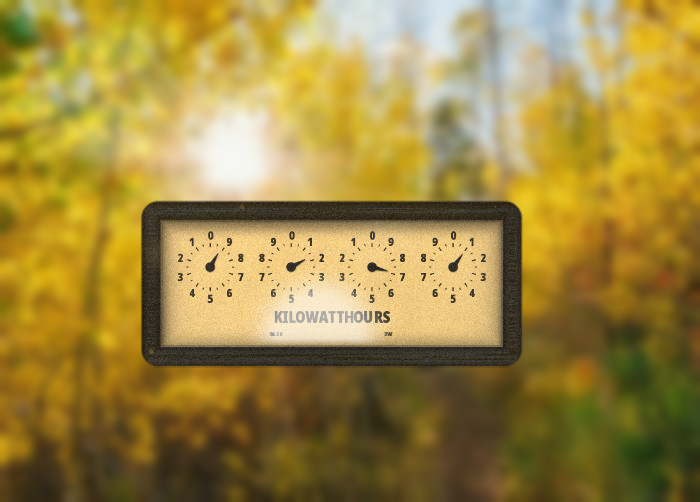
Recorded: {"value": 9171, "unit": "kWh"}
